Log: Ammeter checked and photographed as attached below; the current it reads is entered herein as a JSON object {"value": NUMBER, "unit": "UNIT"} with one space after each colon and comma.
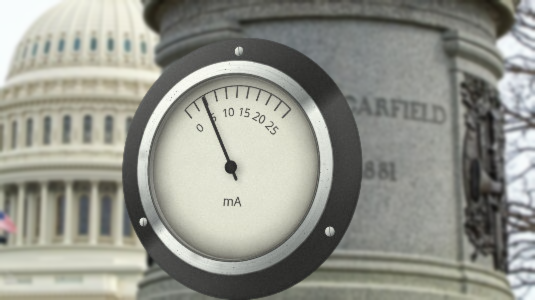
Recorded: {"value": 5, "unit": "mA"}
